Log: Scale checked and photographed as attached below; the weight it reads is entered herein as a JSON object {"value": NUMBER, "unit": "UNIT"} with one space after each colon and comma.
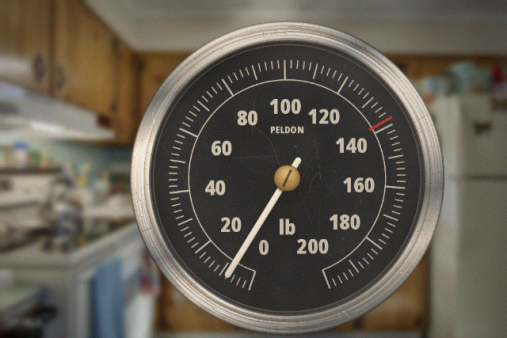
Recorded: {"value": 8, "unit": "lb"}
